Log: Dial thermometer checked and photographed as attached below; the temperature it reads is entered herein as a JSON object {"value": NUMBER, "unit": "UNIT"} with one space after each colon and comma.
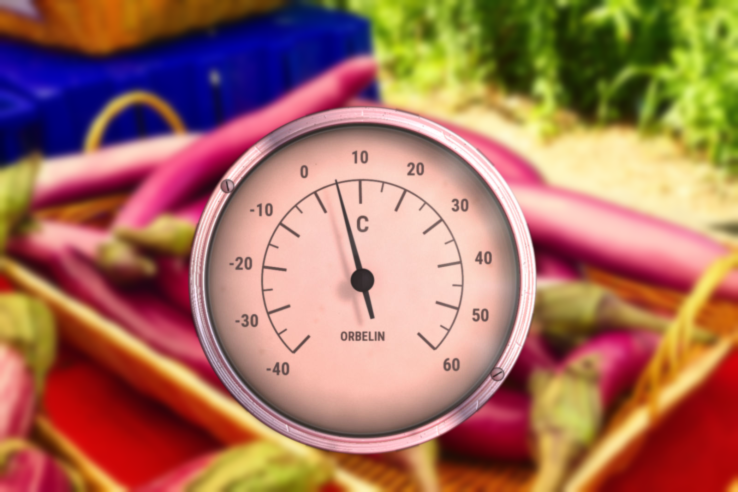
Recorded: {"value": 5, "unit": "°C"}
